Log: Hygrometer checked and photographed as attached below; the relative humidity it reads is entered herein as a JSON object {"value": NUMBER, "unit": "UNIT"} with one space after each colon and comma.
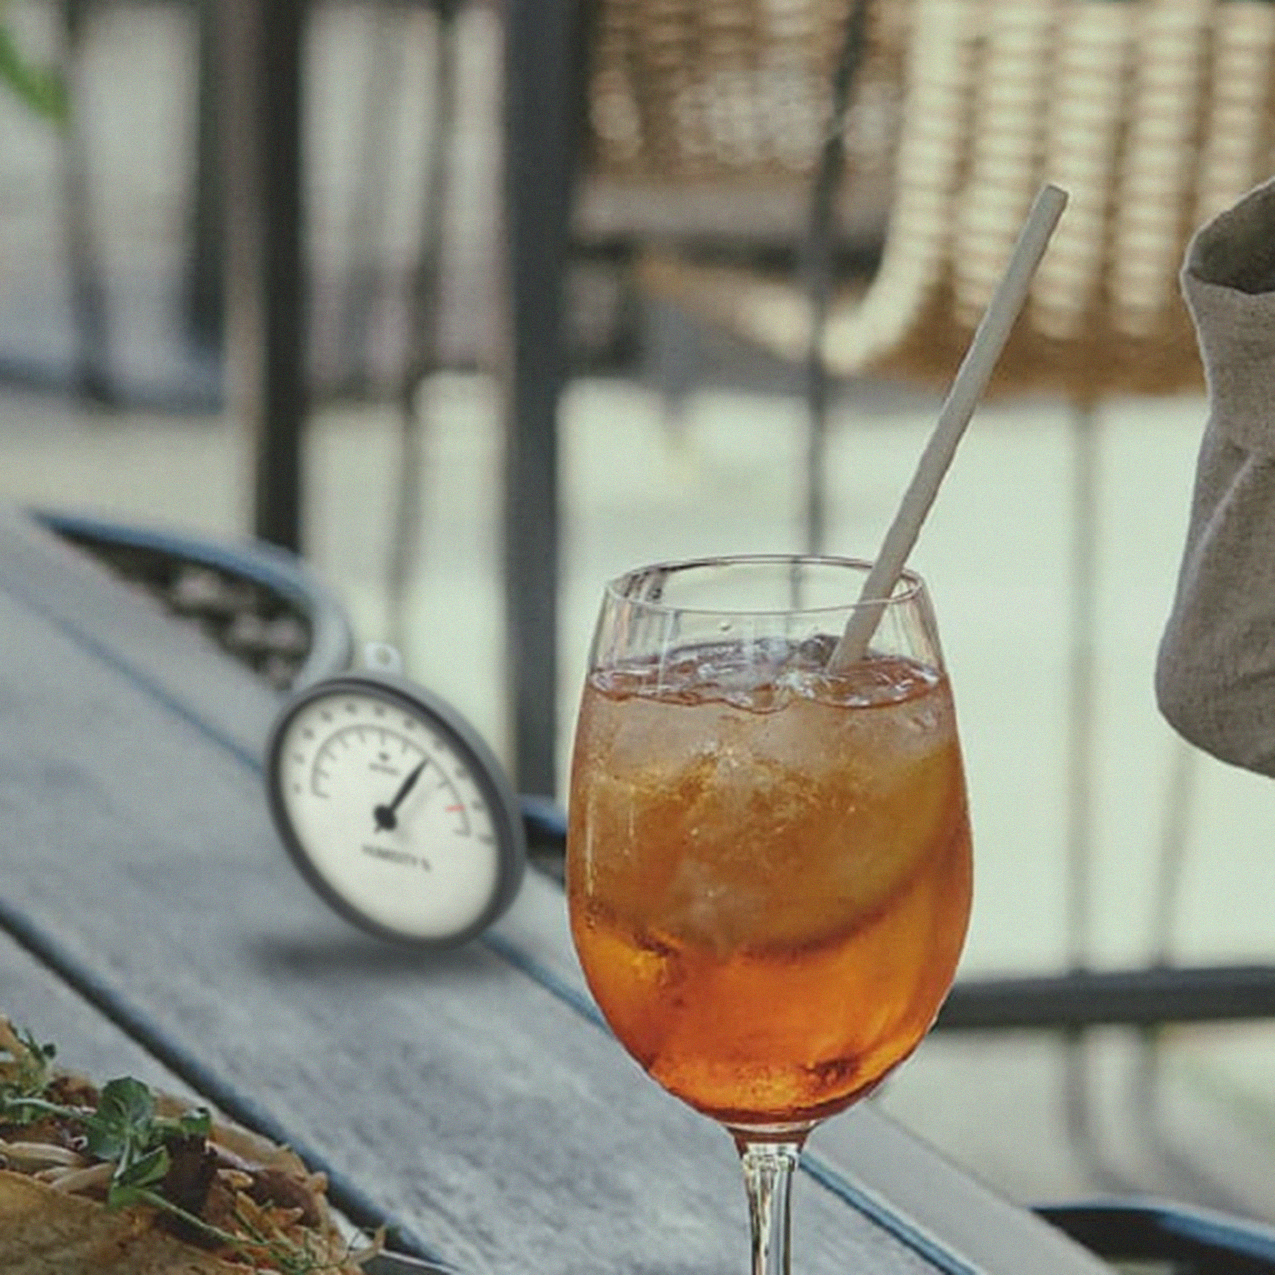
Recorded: {"value": 70, "unit": "%"}
